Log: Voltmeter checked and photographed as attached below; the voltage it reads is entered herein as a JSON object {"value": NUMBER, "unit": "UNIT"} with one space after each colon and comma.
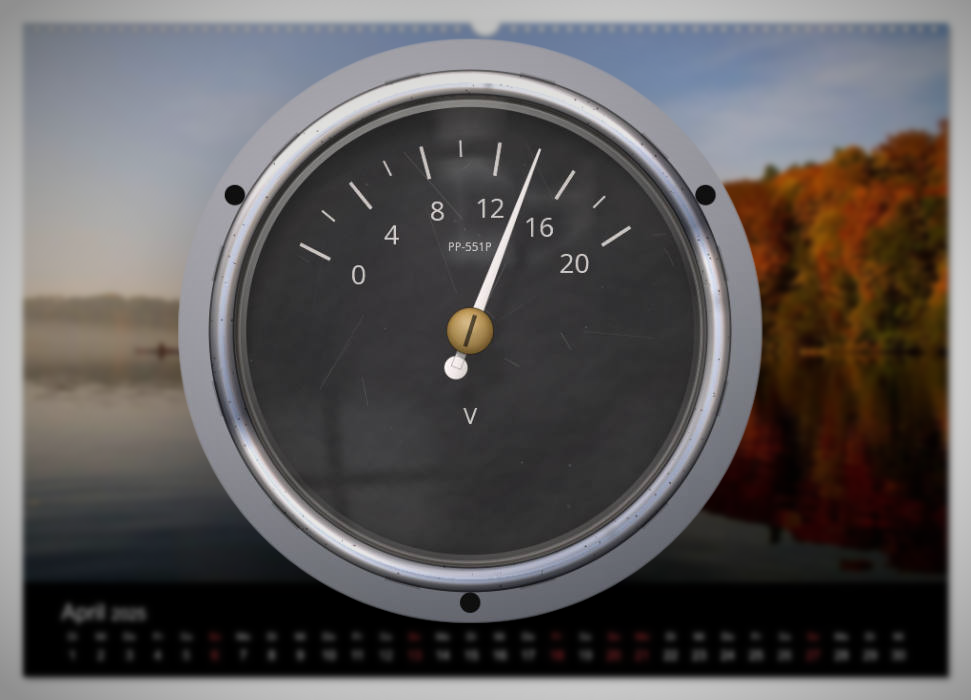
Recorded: {"value": 14, "unit": "V"}
